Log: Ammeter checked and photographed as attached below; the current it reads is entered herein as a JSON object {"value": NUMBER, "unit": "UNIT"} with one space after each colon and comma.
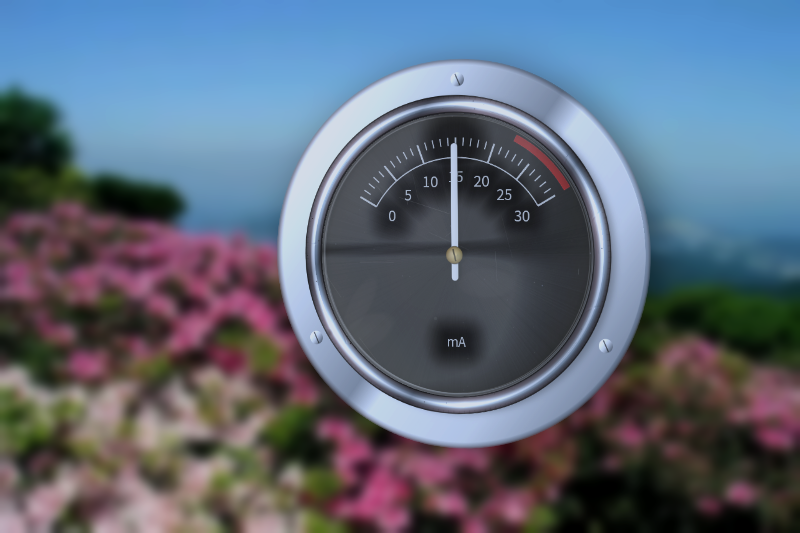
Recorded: {"value": 15, "unit": "mA"}
